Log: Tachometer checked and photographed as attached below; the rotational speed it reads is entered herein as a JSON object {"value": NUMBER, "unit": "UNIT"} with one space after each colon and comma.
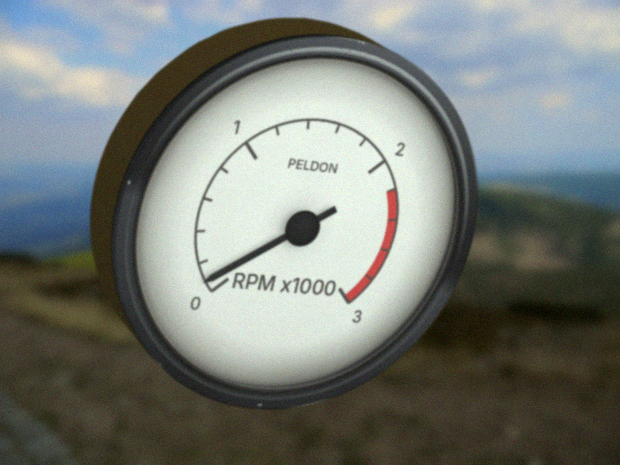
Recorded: {"value": 100, "unit": "rpm"}
